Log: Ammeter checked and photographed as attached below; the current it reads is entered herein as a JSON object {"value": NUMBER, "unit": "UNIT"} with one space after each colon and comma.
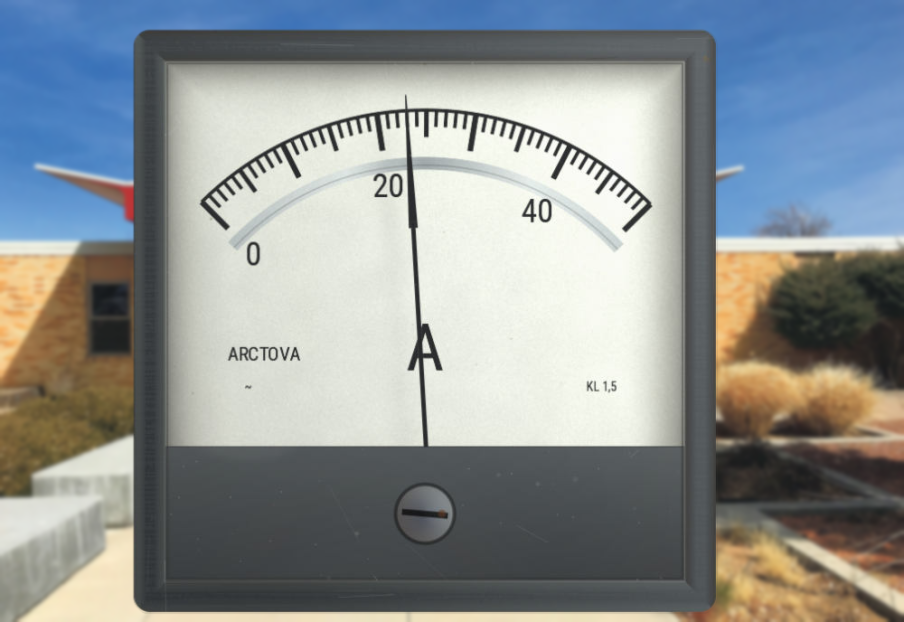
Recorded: {"value": 23, "unit": "A"}
